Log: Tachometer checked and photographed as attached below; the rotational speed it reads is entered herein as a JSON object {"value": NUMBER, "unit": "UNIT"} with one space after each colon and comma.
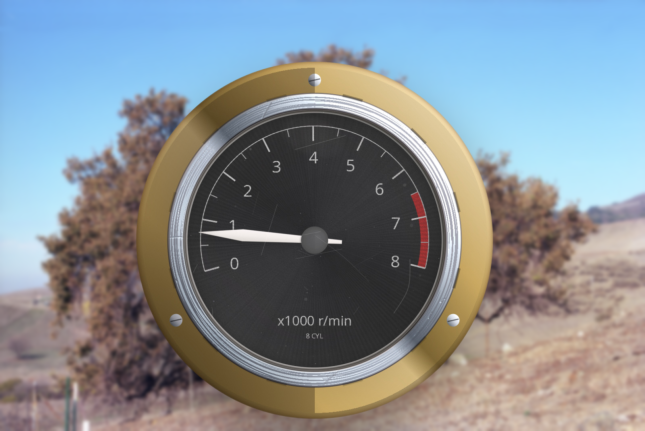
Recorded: {"value": 750, "unit": "rpm"}
